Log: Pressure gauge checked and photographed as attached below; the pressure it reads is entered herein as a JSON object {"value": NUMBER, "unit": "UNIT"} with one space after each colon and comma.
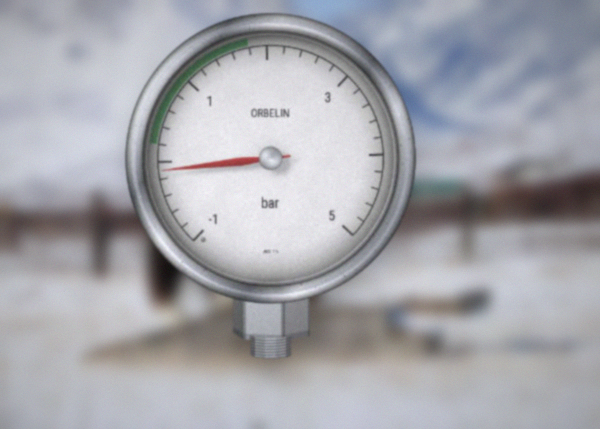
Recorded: {"value": -0.1, "unit": "bar"}
